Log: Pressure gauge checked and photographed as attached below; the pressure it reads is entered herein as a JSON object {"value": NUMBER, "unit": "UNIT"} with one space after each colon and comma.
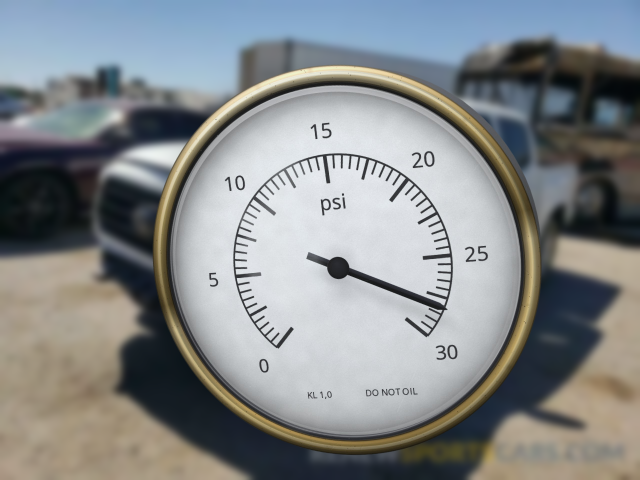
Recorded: {"value": 28, "unit": "psi"}
